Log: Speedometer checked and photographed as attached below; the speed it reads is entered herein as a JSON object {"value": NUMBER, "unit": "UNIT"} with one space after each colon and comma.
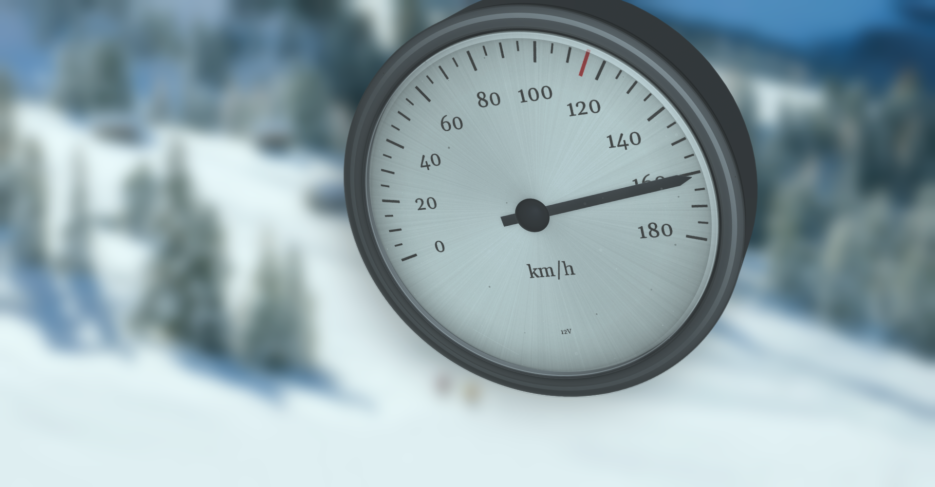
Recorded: {"value": 160, "unit": "km/h"}
